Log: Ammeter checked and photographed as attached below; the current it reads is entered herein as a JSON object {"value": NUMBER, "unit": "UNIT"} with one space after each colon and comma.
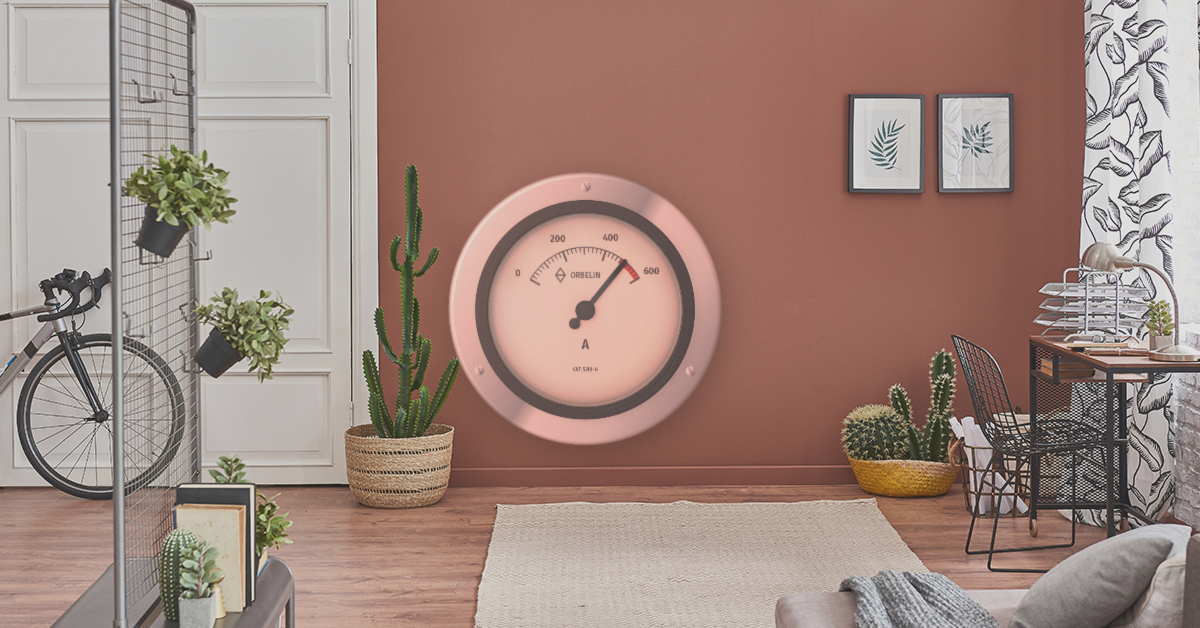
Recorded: {"value": 500, "unit": "A"}
